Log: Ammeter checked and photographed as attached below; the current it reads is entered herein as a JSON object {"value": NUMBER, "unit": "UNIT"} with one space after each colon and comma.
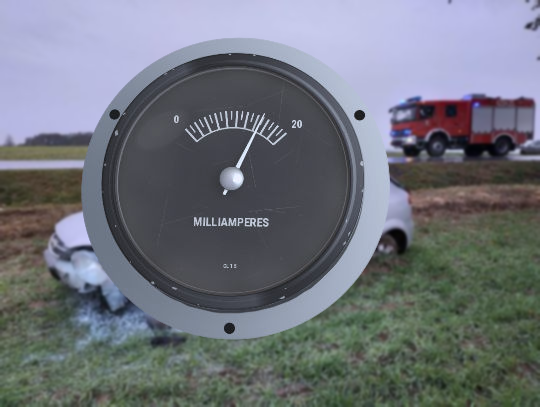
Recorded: {"value": 15, "unit": "mA"}
